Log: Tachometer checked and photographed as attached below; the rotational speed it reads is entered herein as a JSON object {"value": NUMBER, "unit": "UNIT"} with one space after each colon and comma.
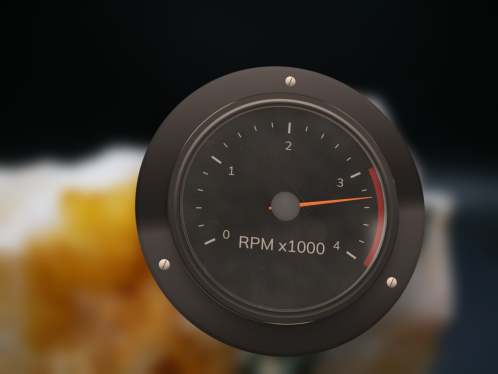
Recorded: {"value": 3300, "unit": "rpm"}
